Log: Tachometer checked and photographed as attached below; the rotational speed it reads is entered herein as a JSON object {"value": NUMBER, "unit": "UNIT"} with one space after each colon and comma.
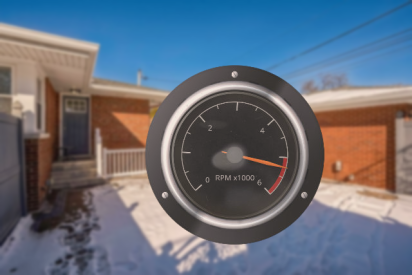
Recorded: {"value": 5250, "unit": "rpm"}
